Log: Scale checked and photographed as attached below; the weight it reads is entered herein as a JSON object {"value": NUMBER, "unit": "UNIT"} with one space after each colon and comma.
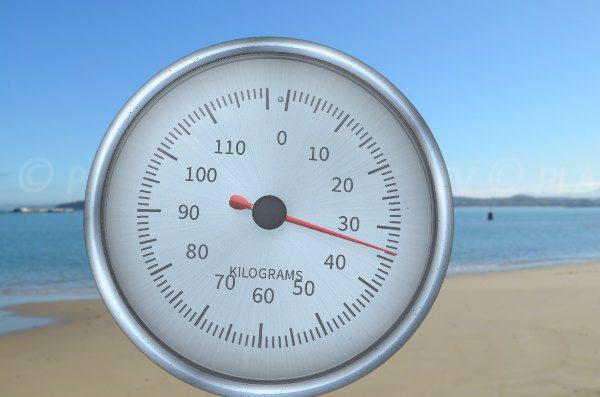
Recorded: {"value": 34, "unit": "kg"}
